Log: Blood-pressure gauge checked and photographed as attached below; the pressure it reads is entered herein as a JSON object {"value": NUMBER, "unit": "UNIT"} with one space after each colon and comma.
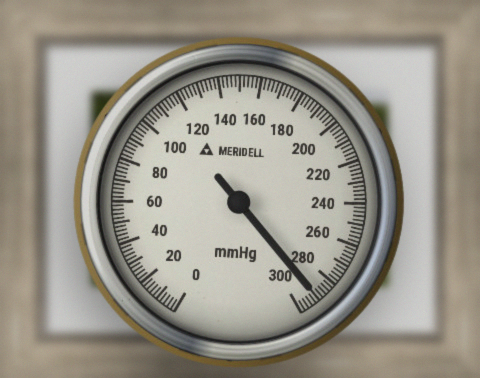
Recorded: {"value": 290, "unit": "mmHg"}
